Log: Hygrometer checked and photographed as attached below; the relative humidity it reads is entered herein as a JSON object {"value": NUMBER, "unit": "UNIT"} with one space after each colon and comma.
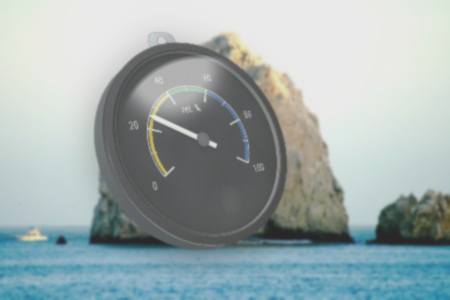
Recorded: {"value": 25, "unit": "%"}
